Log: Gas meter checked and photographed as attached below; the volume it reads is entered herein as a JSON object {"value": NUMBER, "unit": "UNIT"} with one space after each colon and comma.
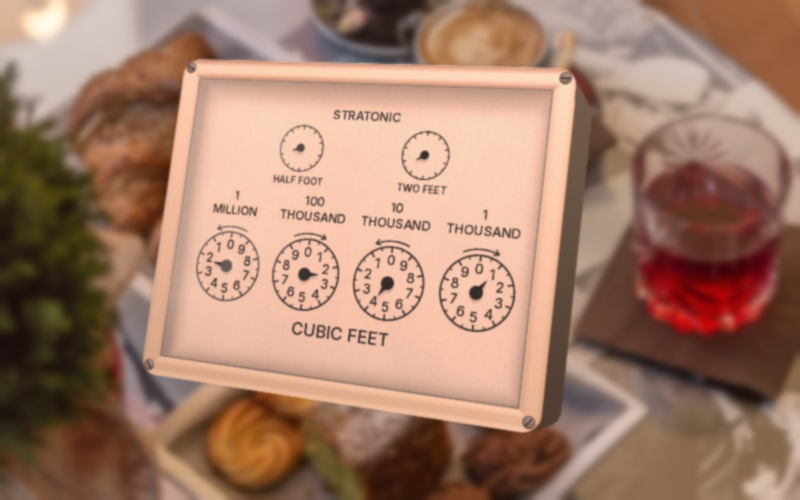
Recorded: {"value": 224100, "unit": "ft³"}
